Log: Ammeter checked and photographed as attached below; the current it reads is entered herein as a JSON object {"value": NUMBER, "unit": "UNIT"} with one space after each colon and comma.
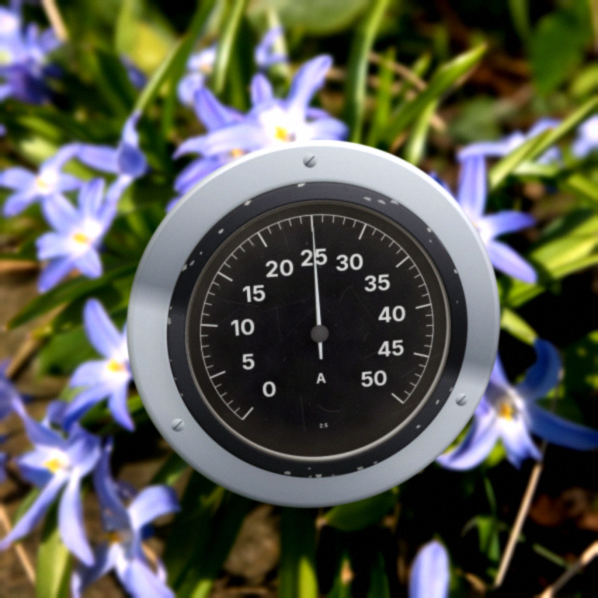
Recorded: {"value": 25, "unit": "A"}
